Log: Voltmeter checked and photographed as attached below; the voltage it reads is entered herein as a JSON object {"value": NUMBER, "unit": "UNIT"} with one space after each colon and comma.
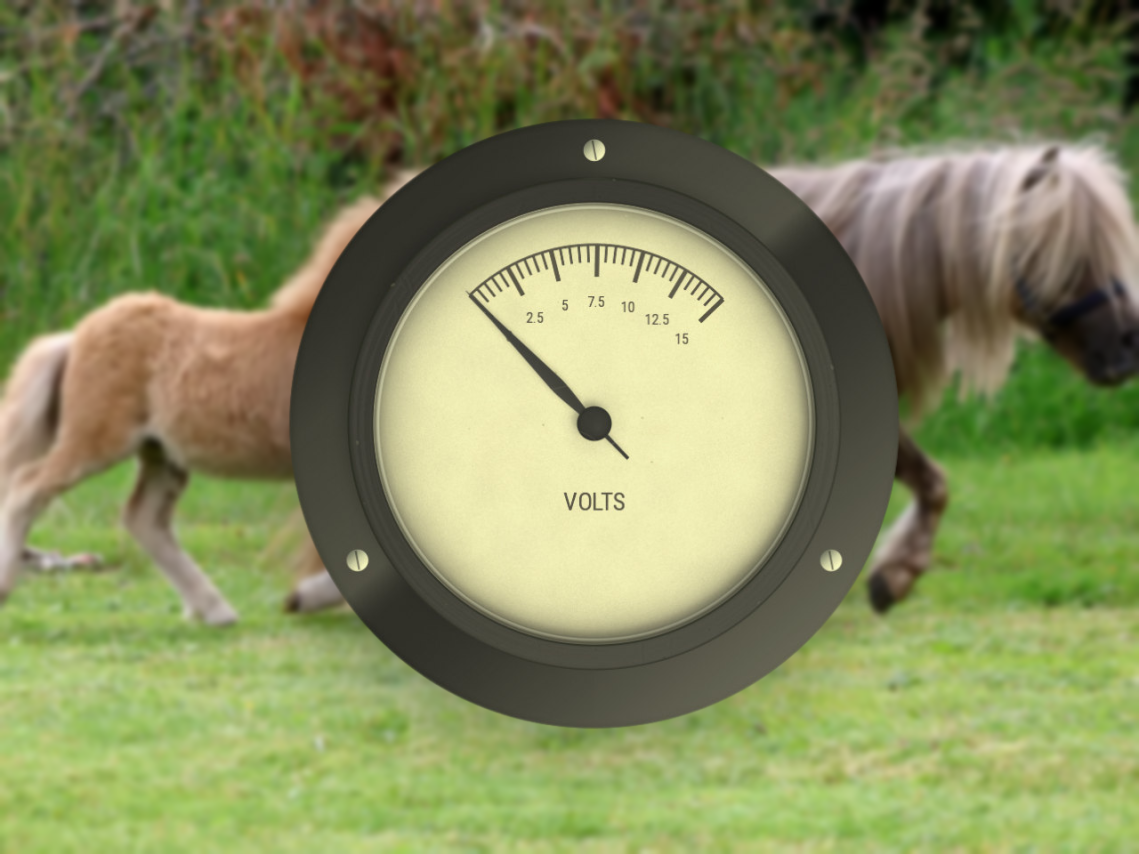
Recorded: {"value": 0, "unit": "V"}
